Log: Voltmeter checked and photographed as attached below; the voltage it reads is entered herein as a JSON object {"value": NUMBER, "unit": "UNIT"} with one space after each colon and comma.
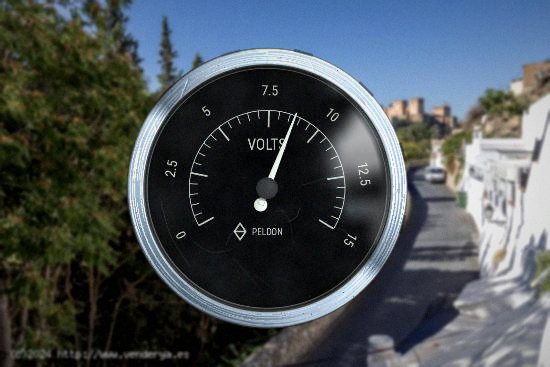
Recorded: {"value": 8.75, "unit": "V"}
